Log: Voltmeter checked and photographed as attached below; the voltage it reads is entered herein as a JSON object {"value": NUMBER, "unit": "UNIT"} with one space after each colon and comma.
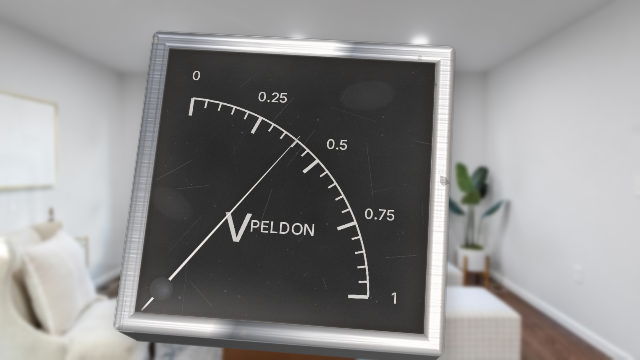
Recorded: {"value": 0.4, "unit": "V"}
